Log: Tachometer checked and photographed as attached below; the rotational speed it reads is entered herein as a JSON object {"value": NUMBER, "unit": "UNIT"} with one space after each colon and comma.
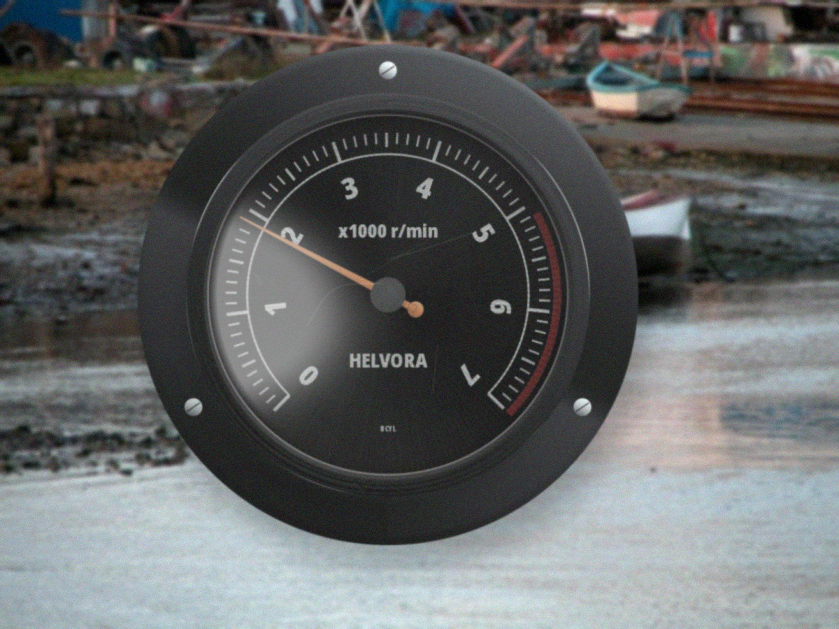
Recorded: {"value": 1900, "unit": "rpm"}
